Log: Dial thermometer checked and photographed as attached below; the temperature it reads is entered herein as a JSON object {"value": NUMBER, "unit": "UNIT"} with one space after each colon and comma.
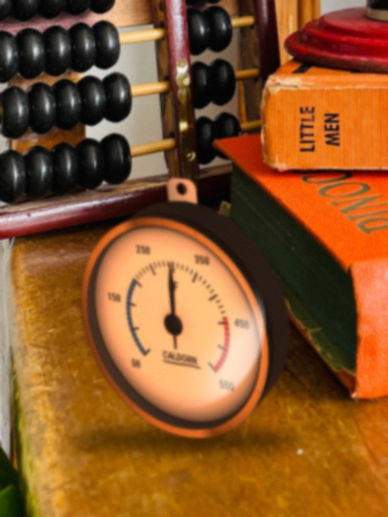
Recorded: {"value": 300, "unit": "°F"}
